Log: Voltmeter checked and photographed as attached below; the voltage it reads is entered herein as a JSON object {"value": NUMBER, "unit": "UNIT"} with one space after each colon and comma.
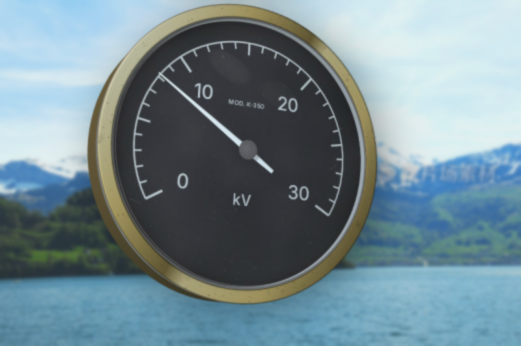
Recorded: {"value": 8, "unit": "kV"}
